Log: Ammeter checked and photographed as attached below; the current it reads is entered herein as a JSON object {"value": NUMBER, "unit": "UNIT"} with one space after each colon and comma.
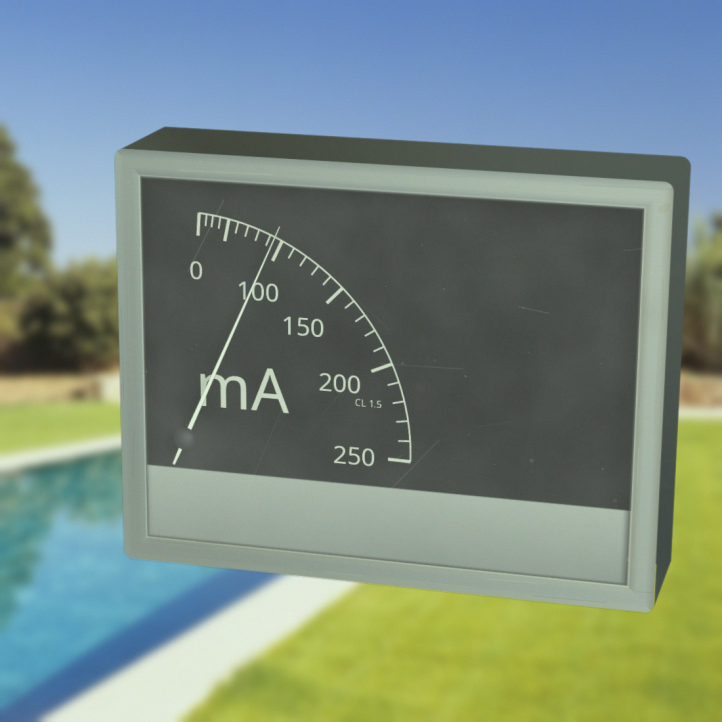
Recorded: {"value": 95, "unit": "mA"}
